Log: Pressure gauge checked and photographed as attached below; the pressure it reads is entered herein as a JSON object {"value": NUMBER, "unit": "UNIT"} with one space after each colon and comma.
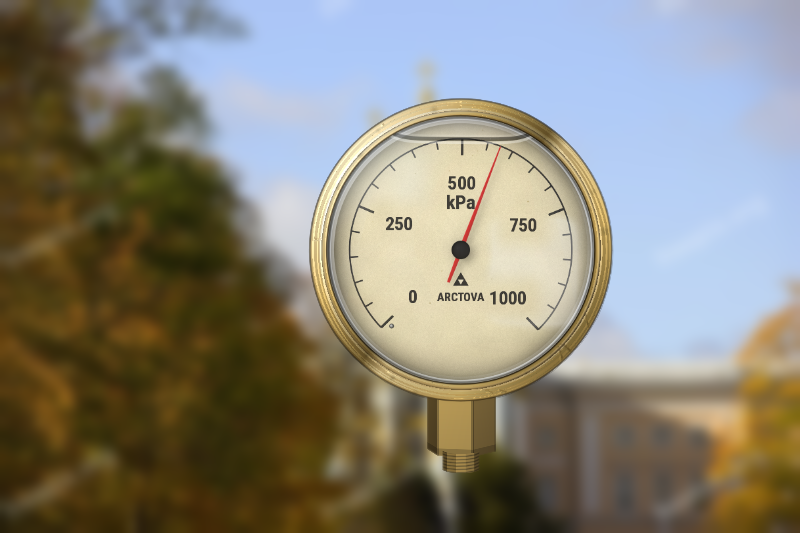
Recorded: {"value": 575, "unit": "kPa"}
